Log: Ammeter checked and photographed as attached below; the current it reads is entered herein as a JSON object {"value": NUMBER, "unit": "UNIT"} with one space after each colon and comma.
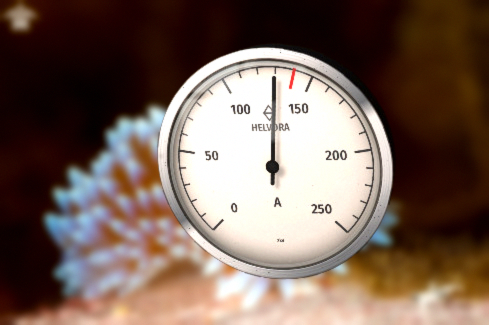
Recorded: {"value": 130, "unit": "A"}
